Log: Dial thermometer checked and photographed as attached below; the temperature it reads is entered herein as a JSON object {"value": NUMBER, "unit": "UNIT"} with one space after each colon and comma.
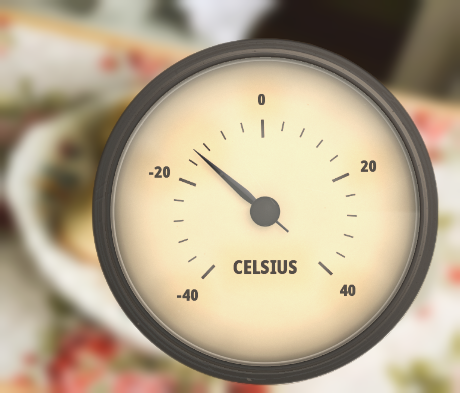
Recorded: {"value": -14, "unit": "°C"}
